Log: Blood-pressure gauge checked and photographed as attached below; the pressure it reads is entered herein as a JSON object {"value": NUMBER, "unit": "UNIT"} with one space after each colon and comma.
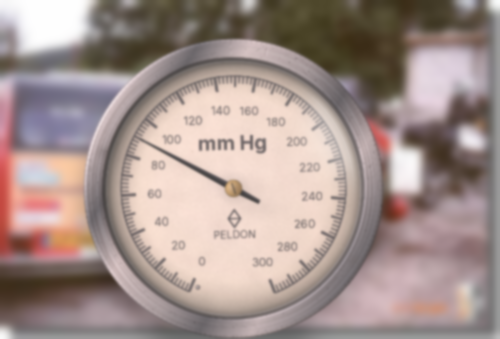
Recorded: {"value": 90, "unit": "mmHg"}
